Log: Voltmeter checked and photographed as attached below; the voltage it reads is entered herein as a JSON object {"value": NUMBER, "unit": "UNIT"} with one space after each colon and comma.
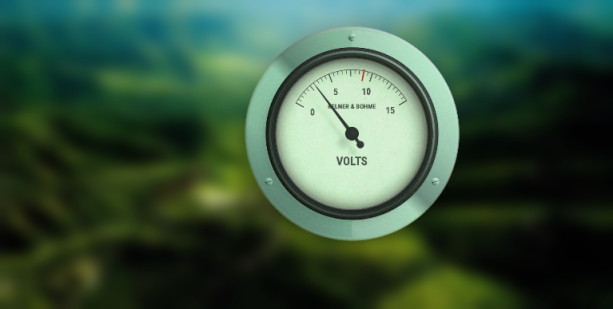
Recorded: {"value": 3, "unit": "V"}
